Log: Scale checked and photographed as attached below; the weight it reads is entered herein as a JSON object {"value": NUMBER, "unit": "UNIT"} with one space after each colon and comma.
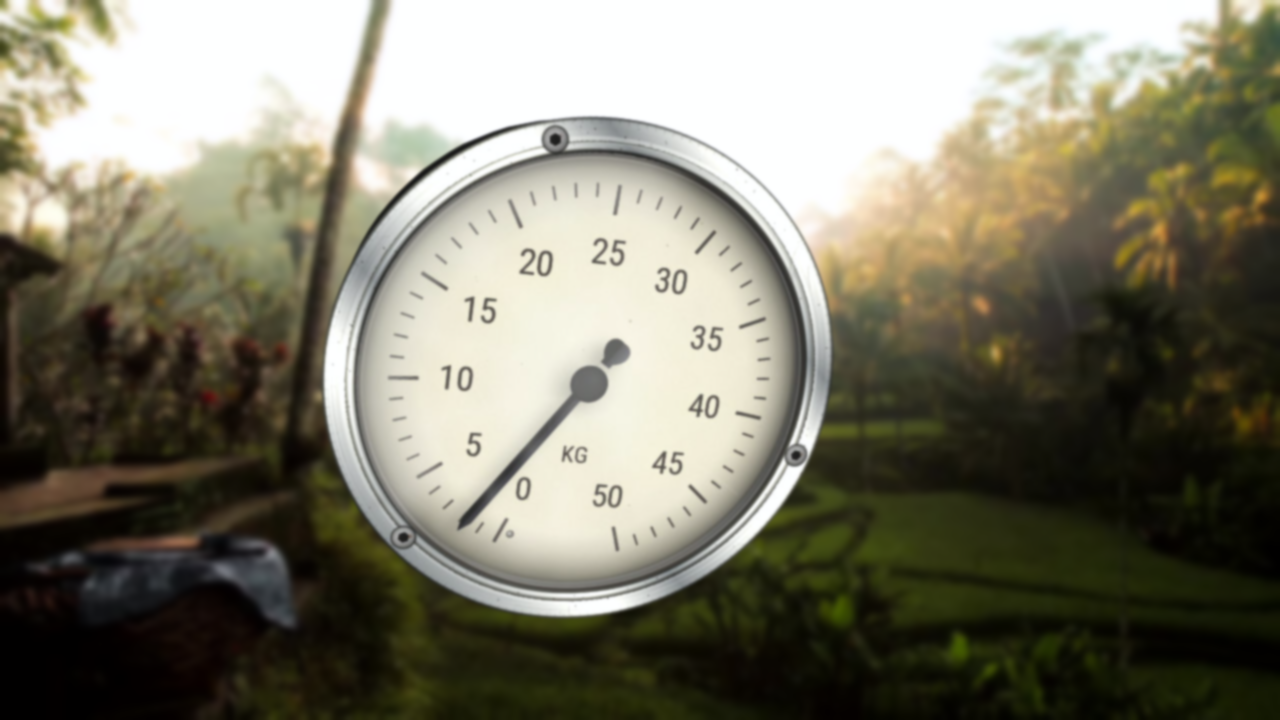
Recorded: {"value": 2, "unit": "kg"}
